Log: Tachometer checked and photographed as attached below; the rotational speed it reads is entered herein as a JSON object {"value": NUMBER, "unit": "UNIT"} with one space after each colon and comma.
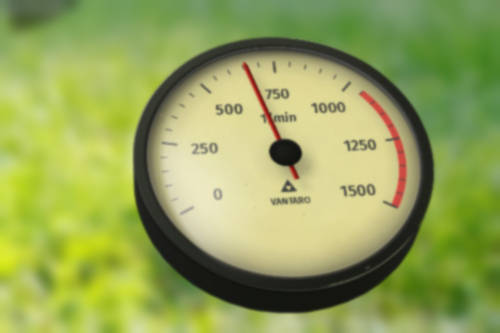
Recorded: {"value": 650, "unit": "rpm"}
